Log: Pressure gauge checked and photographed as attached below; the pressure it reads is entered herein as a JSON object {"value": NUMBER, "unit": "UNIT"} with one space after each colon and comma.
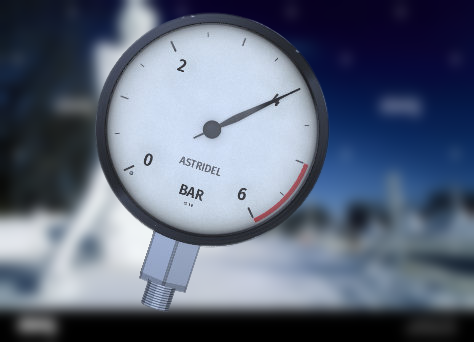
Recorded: {"value": 4, "unit": "bar"}
